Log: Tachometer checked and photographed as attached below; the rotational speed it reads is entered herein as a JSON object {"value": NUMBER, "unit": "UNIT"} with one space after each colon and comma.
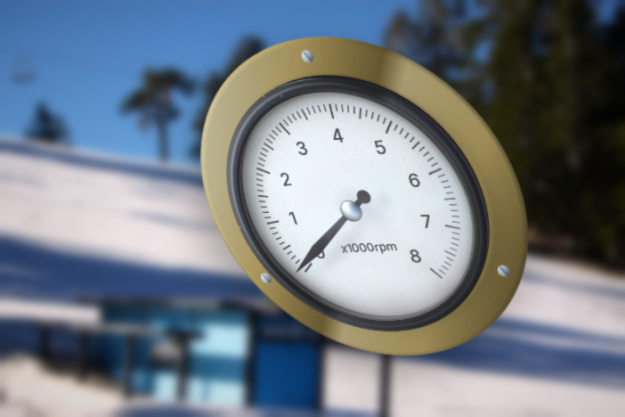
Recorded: {"value": 100, "unit": "rpm"}
